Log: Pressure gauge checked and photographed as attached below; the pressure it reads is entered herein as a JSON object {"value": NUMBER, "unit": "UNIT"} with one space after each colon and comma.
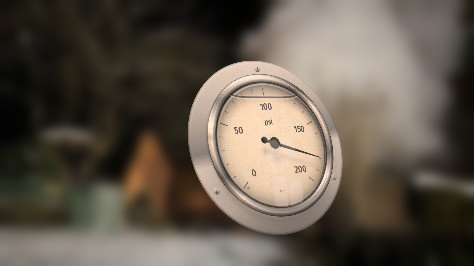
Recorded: {"value": 180, "unit": "psi"}
